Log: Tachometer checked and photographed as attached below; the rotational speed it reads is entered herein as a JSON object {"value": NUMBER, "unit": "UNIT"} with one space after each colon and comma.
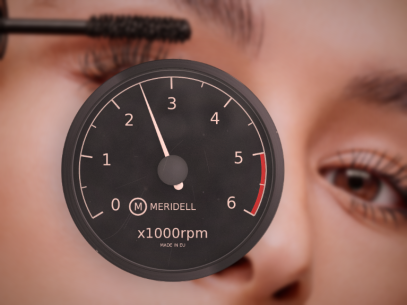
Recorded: {"value": 2500, "unit": "rpm"}
